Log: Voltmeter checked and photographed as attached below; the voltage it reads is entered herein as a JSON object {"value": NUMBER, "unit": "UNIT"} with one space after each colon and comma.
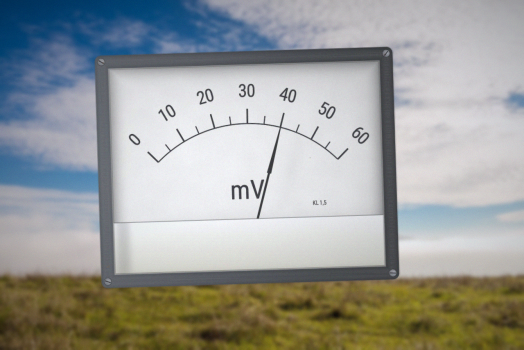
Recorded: {"value": 40, "unit": "mV"}
